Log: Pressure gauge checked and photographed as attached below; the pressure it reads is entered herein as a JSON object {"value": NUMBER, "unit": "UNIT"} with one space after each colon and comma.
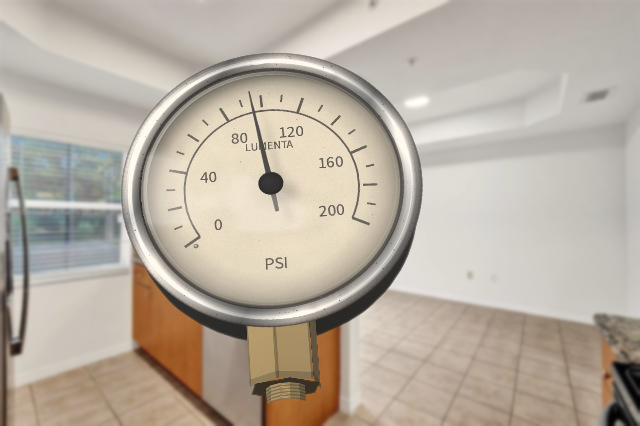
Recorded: {"value": 95, "unit": "psi"}
